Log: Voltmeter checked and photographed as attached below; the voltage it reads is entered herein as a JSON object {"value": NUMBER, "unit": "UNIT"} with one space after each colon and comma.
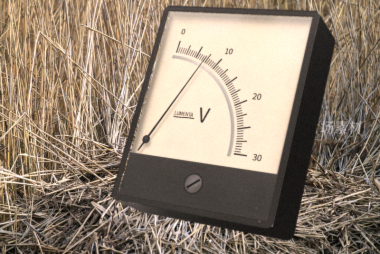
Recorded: {"value": 7.5, "unit": "V"}
